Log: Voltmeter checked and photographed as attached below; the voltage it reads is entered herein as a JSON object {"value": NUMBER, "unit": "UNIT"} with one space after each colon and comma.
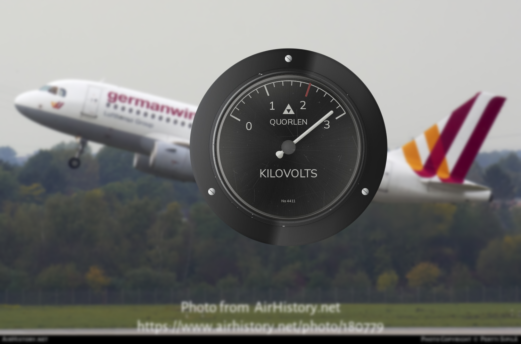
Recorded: {"value": 2.8, "unit": "kV"}
